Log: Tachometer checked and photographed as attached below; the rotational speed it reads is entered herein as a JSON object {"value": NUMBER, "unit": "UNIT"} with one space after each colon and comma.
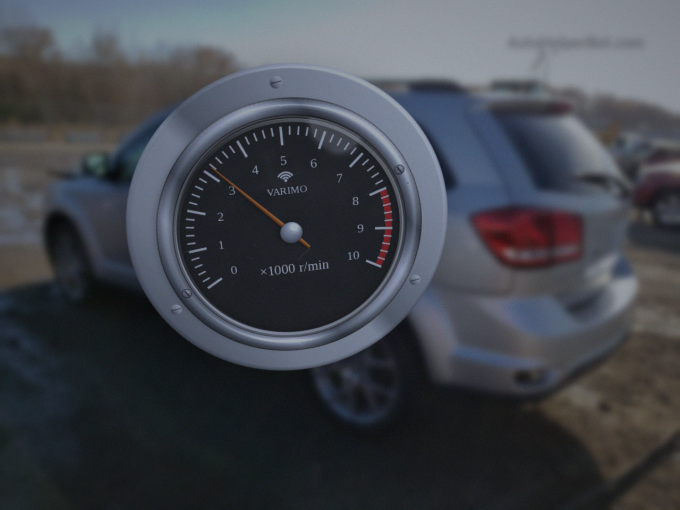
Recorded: {"value": 3200, "unit": "rpm"}
